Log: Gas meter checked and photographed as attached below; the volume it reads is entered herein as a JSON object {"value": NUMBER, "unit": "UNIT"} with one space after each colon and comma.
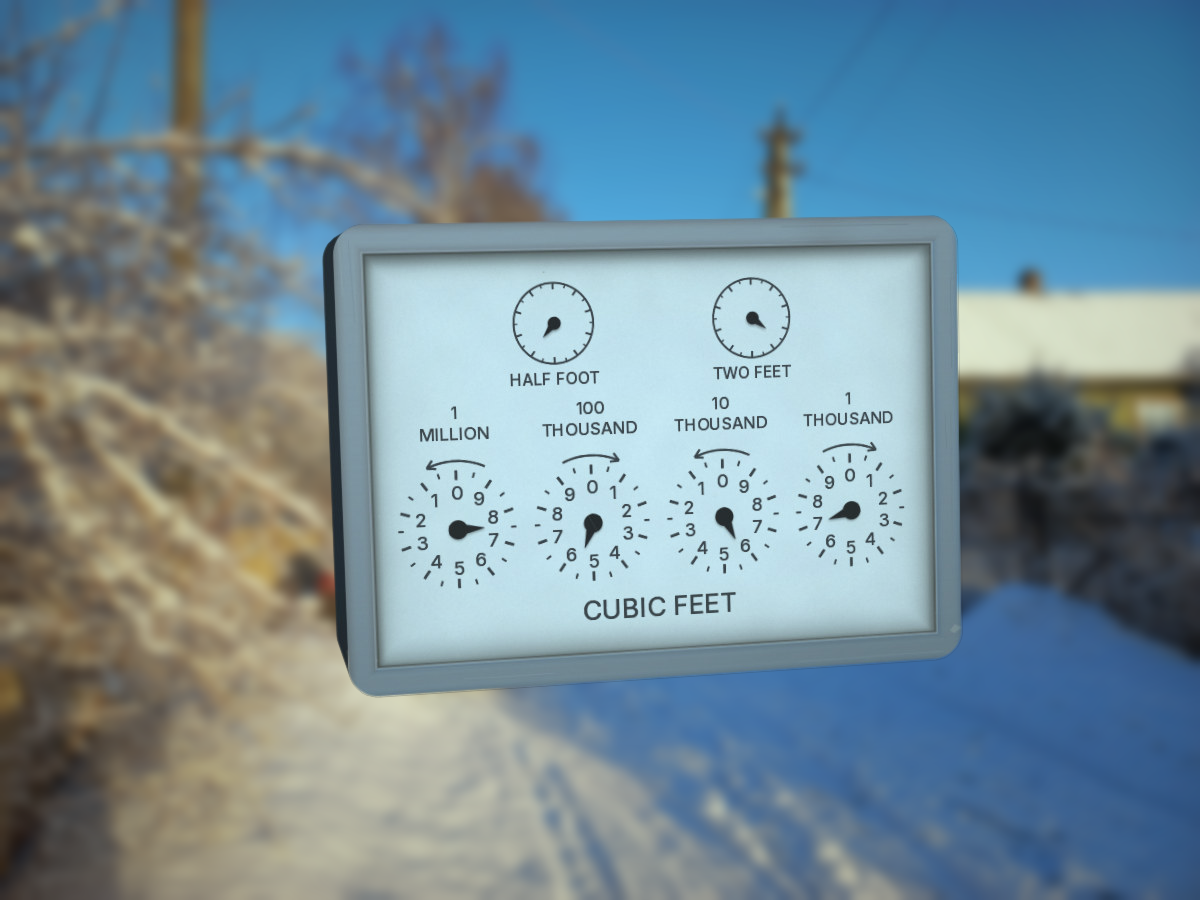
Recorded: {"value": 755700, "unit": "ft³"}
